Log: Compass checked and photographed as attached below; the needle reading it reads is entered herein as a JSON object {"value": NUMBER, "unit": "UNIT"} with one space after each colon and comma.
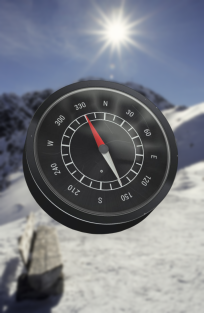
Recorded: {"value": 330, "unit": "°"}
